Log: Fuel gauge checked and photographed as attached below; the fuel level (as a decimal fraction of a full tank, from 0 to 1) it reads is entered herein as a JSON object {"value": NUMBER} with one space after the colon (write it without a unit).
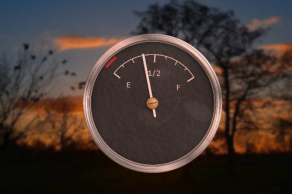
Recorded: {"value": 0.375}
